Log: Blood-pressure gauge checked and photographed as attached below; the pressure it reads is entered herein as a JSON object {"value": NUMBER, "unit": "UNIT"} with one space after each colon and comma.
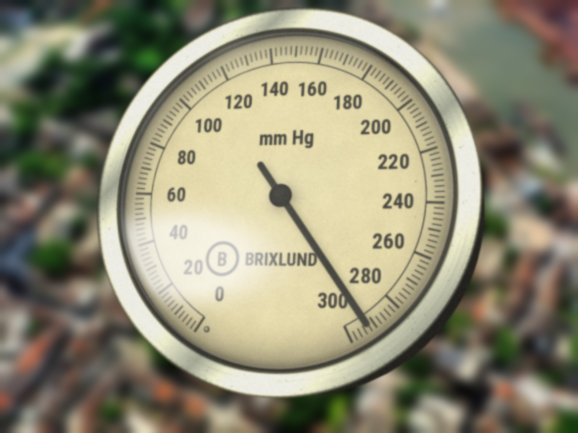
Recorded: {"value": 292, "unit": "mmHg"}
